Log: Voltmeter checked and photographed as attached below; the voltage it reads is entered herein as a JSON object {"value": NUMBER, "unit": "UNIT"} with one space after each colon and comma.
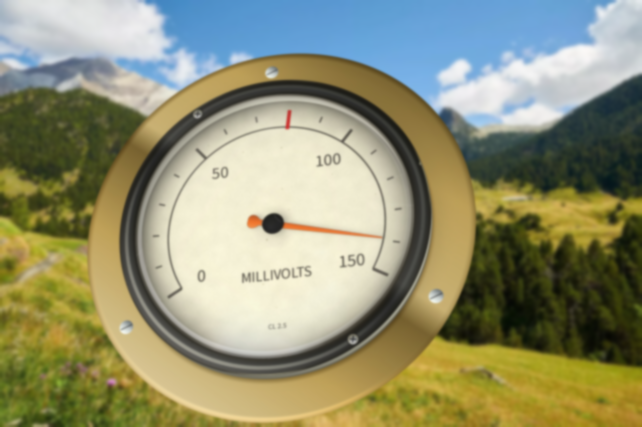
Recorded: {"value": 140, "unit": "mV"}
